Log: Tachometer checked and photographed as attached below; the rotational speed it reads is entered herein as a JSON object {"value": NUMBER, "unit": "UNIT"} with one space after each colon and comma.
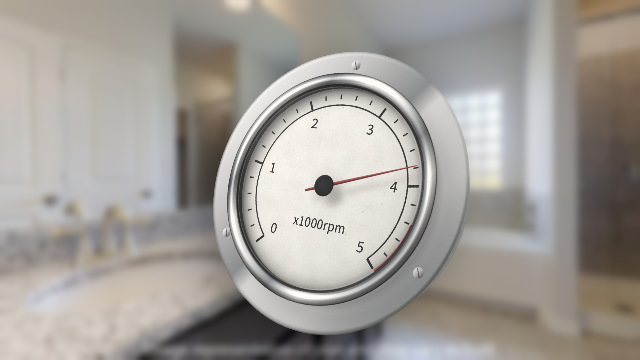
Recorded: {"value": 3800, "unit": "rpm"}
